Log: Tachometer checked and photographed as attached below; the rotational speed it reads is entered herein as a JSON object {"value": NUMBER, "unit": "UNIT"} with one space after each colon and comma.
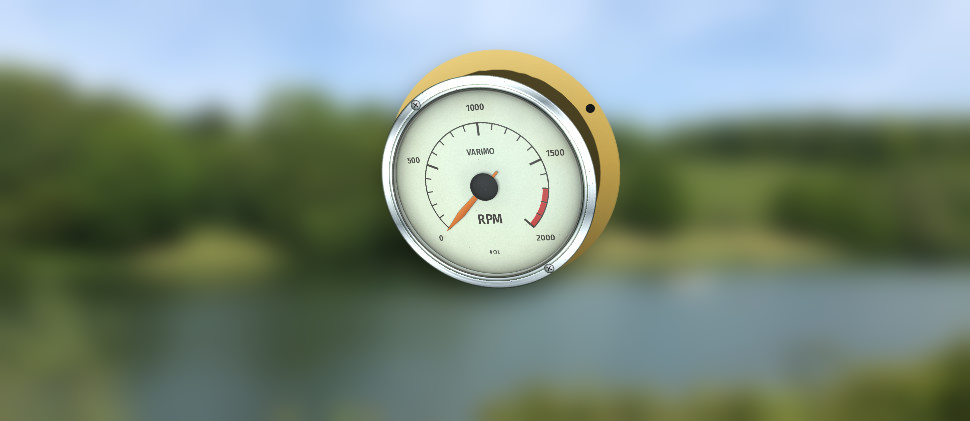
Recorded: {"value": 0, "unit": "rpm"}
